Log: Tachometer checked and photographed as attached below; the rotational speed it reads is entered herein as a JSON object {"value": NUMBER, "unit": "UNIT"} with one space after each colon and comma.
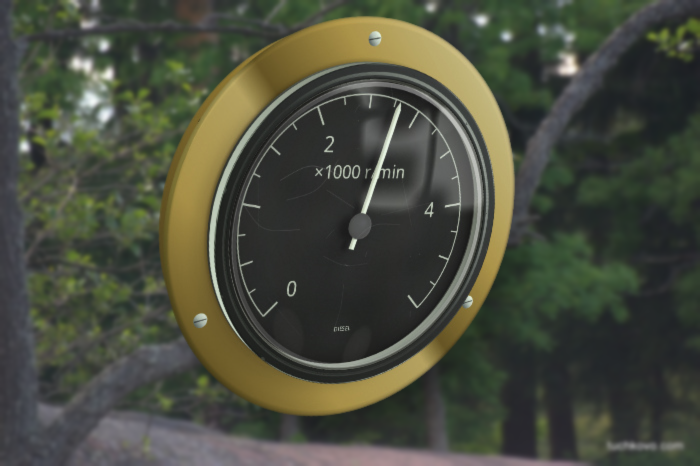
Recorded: {"value": 2750, "unit": "rpm"}
